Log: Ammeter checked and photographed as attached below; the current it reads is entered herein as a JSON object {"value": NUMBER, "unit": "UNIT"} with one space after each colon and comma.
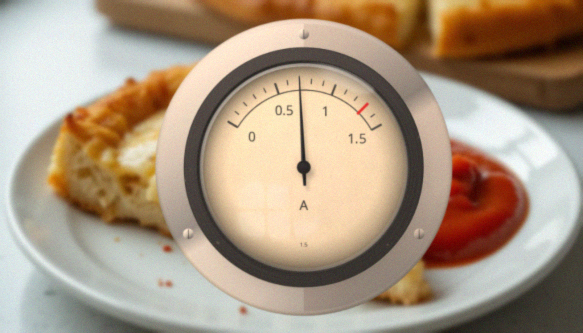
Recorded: {"value": 0.7, "unit": "A"}
